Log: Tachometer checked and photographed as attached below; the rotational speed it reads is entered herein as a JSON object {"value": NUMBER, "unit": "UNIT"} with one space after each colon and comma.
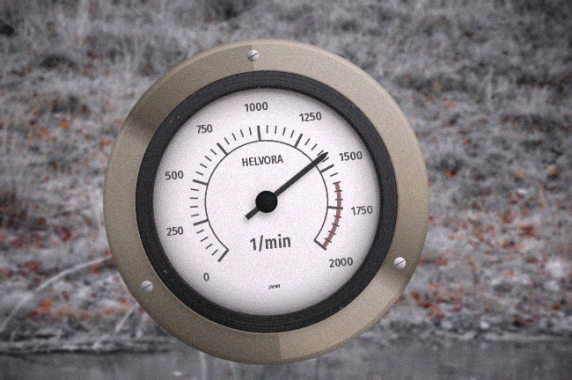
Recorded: {"value": 1425, "unit": "rpm"}
